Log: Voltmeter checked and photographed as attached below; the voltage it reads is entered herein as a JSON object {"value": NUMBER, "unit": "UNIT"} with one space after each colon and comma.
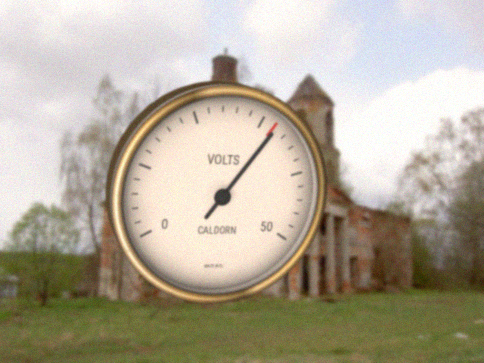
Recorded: {"value": 32, "unit": "V"}
